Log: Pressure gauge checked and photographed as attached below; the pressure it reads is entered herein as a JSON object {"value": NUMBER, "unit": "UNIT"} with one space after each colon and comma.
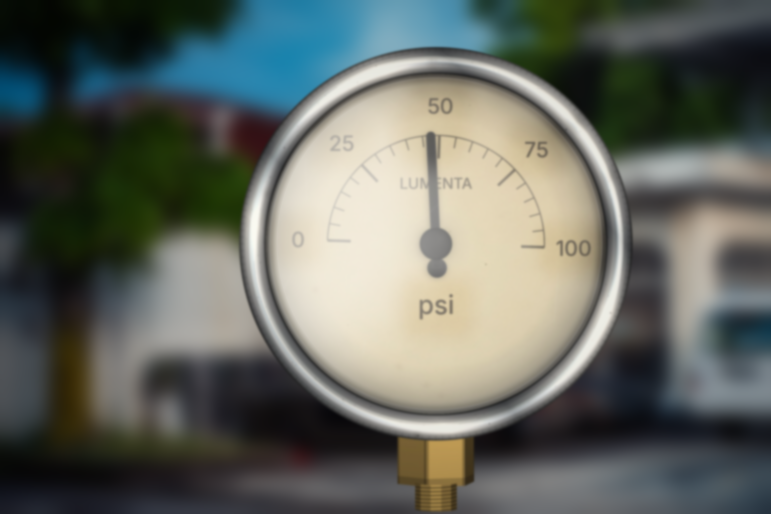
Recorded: {"value": 47.5, "unit": "psi"}
